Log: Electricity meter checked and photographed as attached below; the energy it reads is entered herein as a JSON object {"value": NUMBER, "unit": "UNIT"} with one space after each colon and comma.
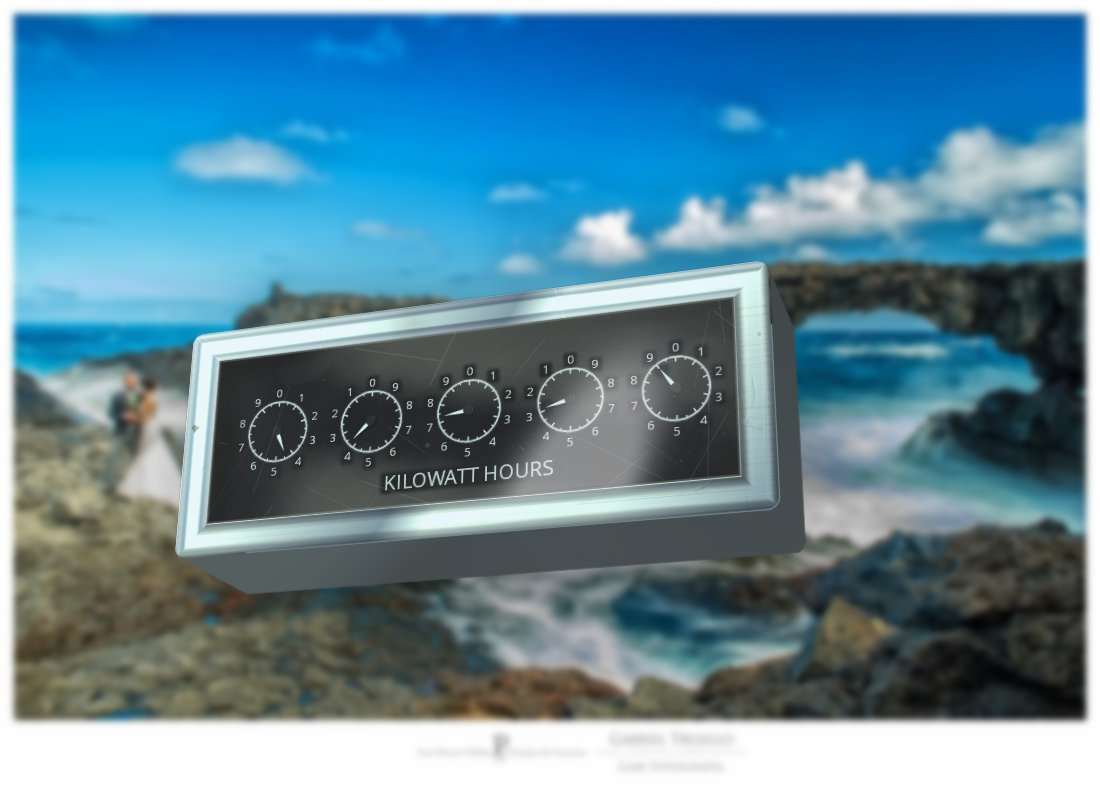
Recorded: {"value": 43729, "unit": "kWh"}
